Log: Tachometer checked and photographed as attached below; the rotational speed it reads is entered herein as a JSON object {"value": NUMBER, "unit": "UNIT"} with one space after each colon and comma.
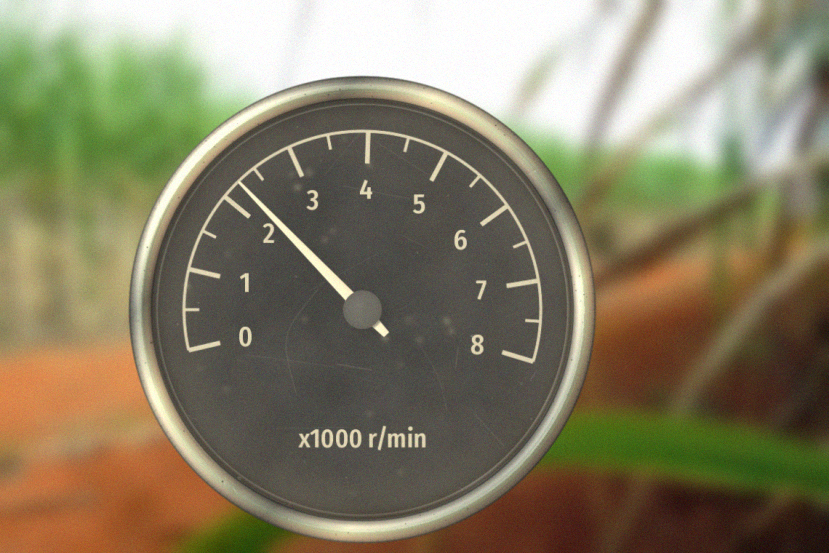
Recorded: {"value": 2250, "unit": "rpm"}
